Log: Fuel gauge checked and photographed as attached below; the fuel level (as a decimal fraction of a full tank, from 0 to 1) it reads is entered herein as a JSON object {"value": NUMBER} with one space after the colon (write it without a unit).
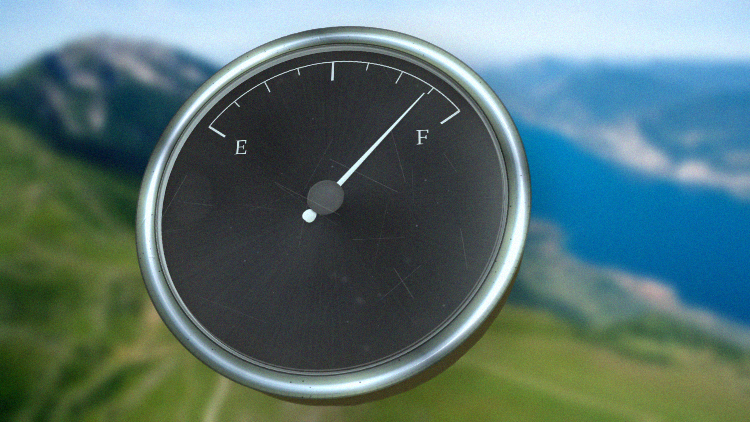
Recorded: {"value": 0.875}
